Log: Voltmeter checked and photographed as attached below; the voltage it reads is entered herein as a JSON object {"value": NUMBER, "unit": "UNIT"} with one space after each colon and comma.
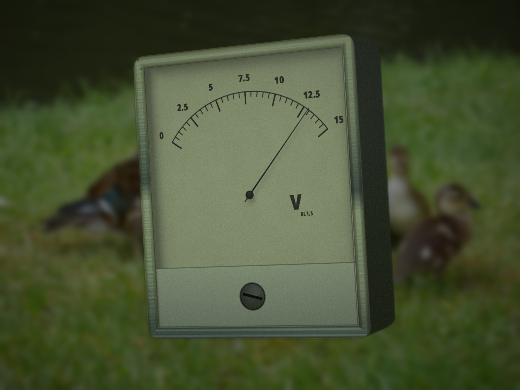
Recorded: {"value": 13, "unit": "V"}
